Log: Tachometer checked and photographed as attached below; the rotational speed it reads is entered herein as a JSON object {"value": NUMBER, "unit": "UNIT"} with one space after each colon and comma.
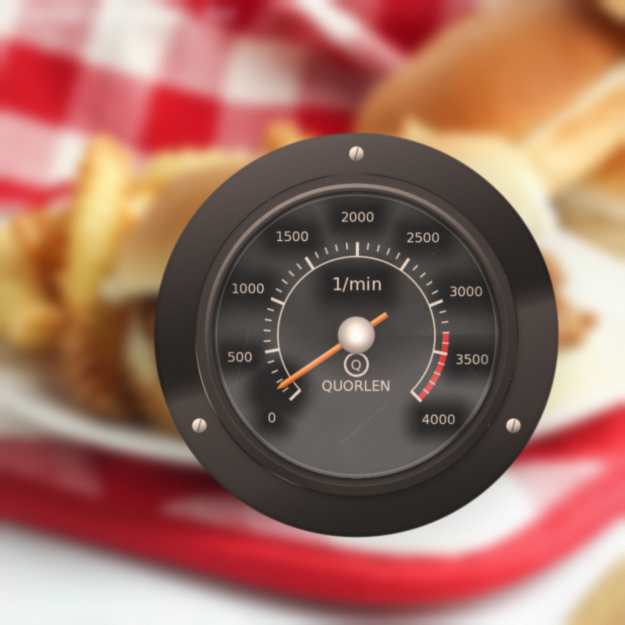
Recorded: {"value": 150, "unit": "rpm"}
